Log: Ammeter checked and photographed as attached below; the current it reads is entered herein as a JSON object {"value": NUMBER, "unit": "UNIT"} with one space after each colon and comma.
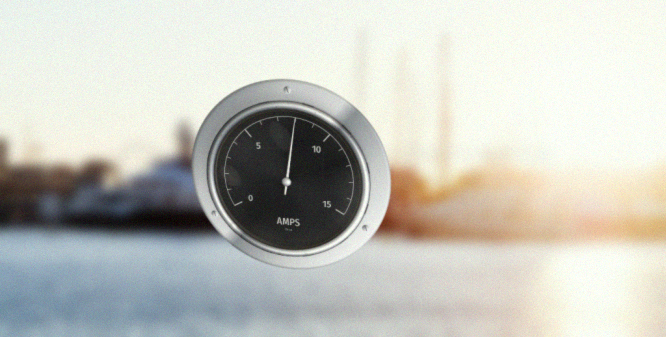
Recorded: {"value": 8, "unit": "A"}
